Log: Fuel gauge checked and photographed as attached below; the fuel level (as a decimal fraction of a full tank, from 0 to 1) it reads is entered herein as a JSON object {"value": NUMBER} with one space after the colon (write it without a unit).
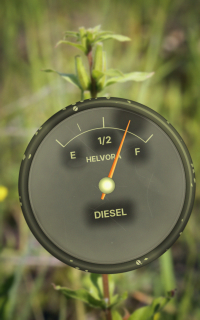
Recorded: {"value": 0.75}
